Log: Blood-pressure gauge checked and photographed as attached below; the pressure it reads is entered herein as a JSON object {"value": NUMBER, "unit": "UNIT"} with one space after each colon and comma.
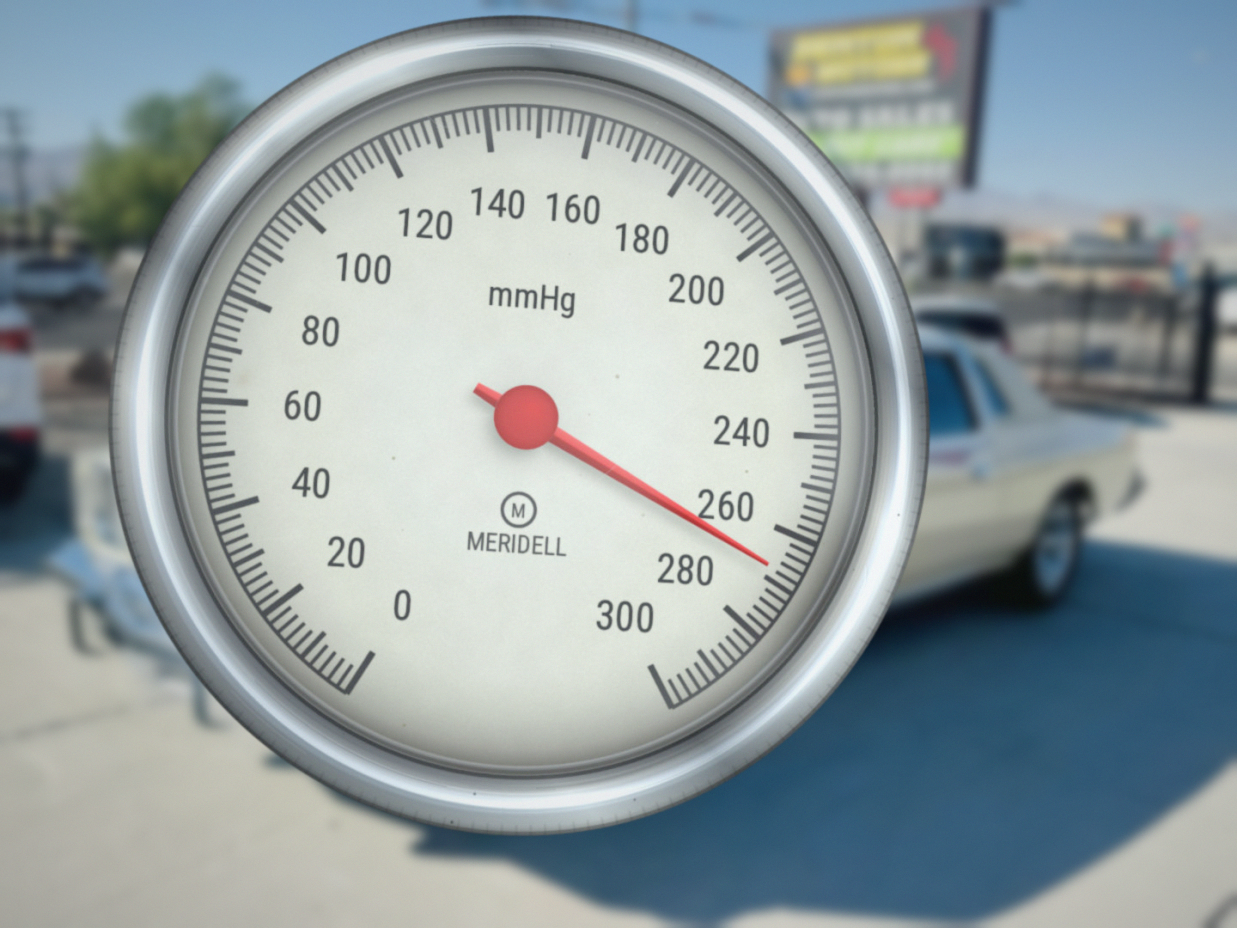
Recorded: {"value": 268, "unit": "mmHg"}
